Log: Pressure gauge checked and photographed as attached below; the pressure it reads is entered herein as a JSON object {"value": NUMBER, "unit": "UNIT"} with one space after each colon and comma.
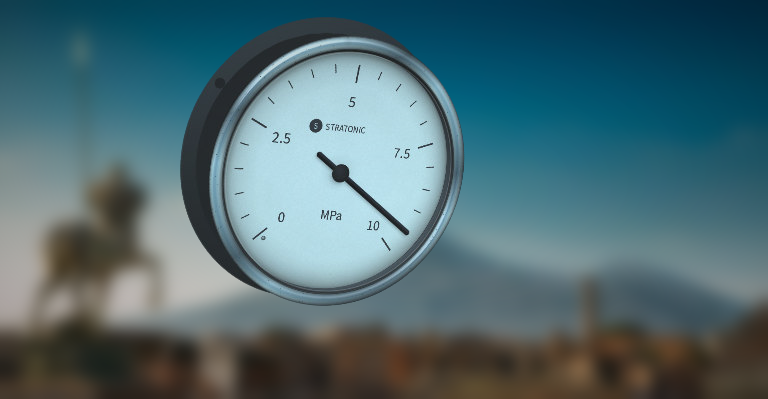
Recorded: {"value": 9.5, "unit": "MPa"}
